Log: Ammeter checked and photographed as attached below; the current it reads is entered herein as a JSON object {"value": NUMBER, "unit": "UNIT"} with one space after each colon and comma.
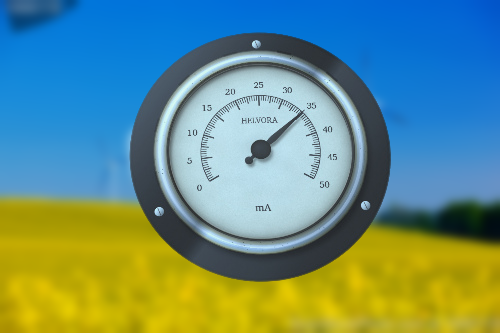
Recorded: {"value": 35, "unit": "mA"}
